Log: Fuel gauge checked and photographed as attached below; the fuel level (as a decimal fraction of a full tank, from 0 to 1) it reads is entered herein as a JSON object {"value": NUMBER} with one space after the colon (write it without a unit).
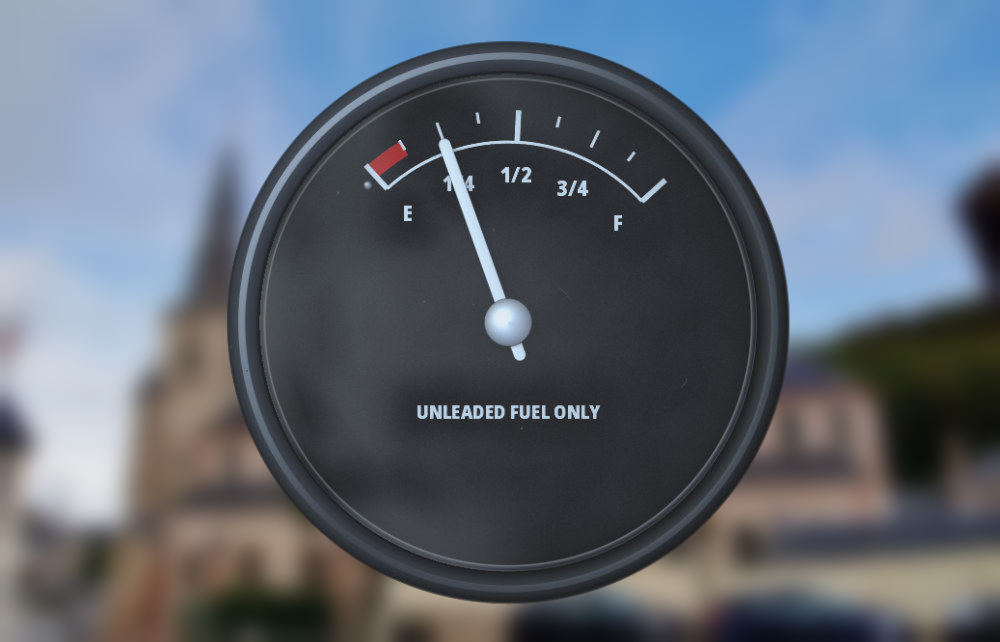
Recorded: {"value": 0.25}
